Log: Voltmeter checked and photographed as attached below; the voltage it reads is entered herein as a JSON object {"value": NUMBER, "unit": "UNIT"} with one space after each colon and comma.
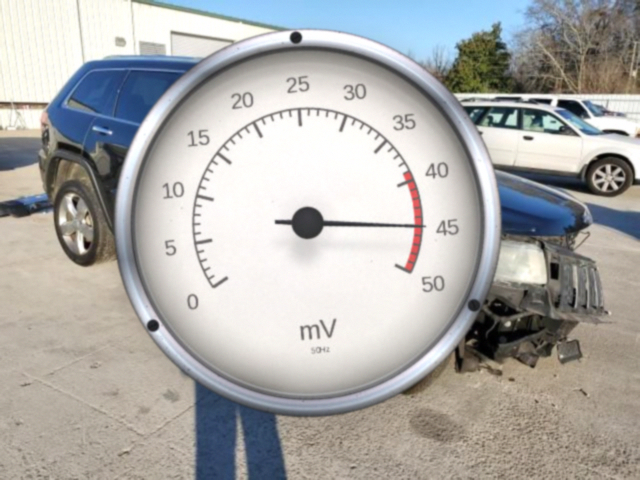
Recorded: {"value": 45, "unit": "mV"}
